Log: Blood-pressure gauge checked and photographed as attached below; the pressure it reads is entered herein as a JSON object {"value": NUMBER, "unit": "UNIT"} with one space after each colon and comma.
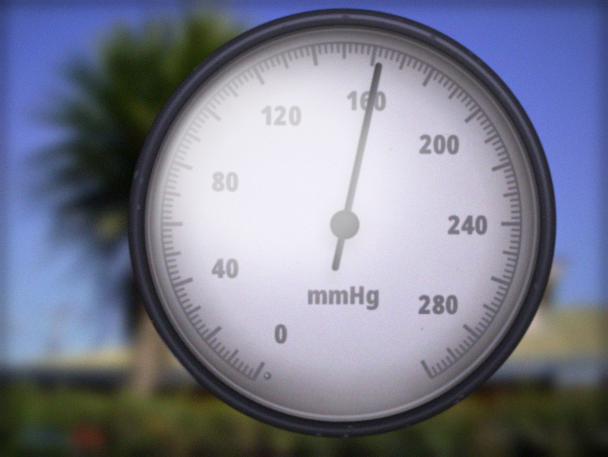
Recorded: {"value": 162, "unit": "mmHg"}
